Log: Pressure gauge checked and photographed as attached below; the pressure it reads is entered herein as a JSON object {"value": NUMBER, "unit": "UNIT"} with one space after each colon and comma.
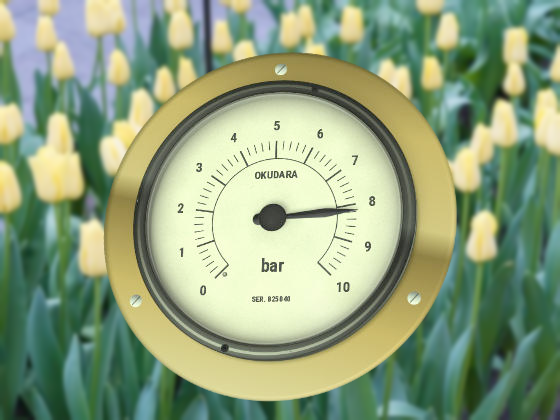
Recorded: {"value": 8.2, "unit": "bar"}
